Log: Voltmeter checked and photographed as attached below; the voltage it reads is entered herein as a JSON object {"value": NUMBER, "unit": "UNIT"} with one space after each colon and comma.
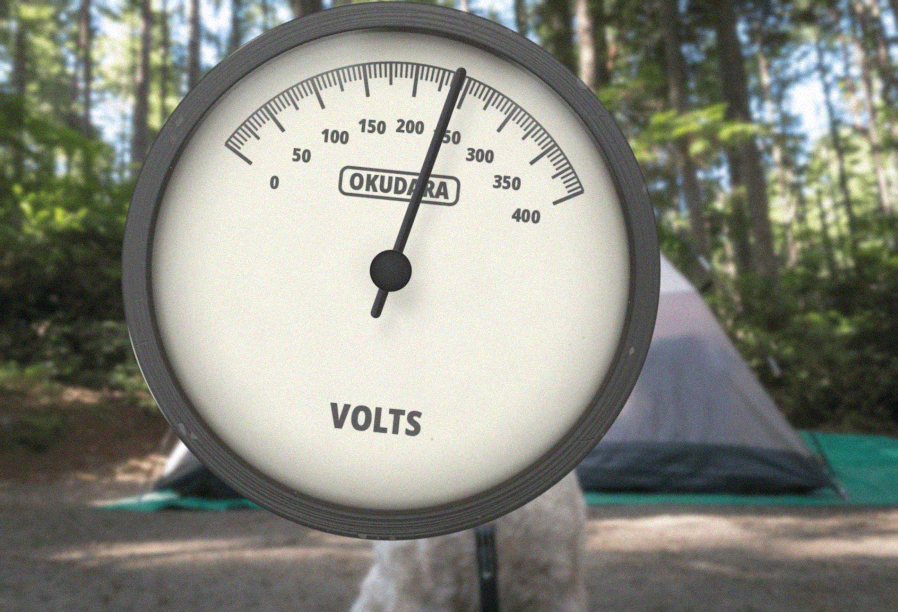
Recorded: {"value": 240, "unit": "V"}
